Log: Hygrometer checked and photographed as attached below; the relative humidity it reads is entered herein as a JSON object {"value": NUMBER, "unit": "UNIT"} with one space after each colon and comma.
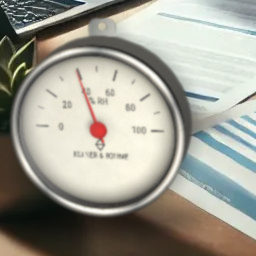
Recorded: {"value": 40, "unit": "%"}
